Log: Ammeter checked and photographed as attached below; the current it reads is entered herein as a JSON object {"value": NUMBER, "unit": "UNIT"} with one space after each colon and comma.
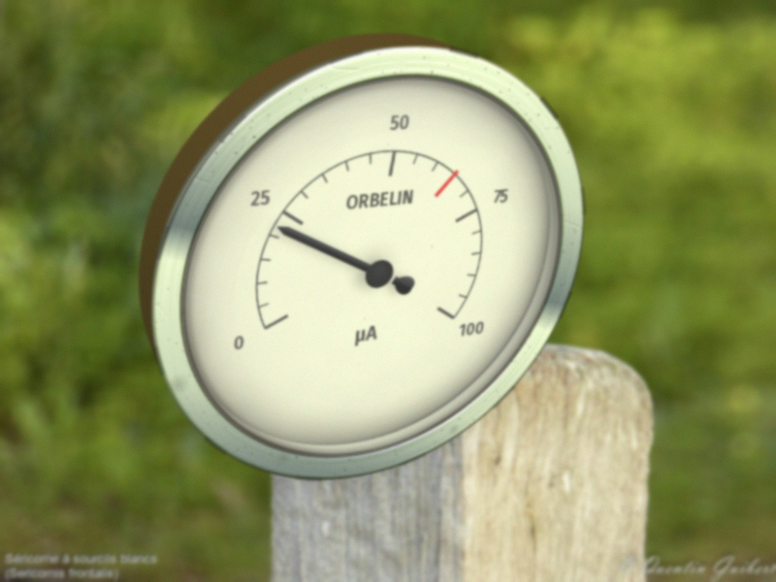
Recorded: {"value": 22.5, "unit": "µA"}
